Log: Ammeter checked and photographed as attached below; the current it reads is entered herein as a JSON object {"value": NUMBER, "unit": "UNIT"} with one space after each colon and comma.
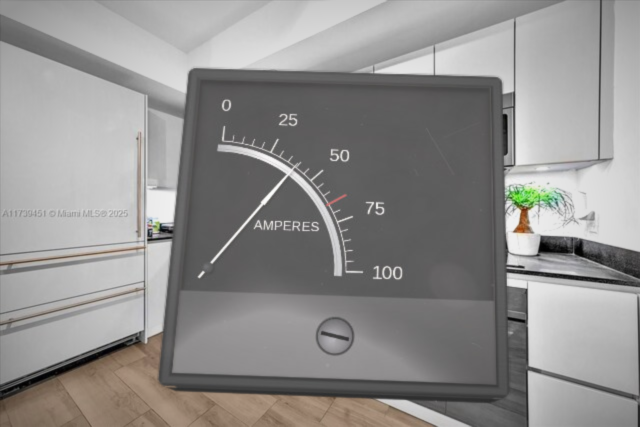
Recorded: {"value": 40, "unit": "A"}
